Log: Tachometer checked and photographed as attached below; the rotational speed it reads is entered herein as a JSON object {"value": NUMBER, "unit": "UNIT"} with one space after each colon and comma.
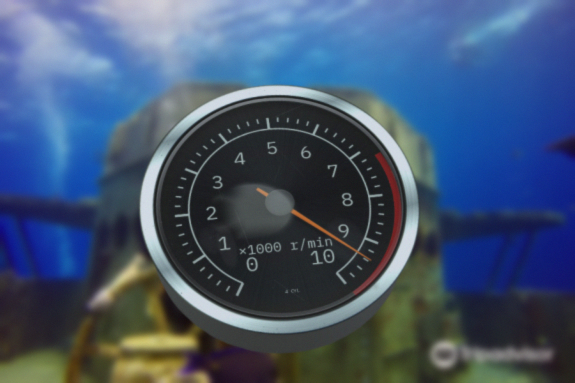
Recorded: {"value": 9400, "unit": "rpm"}
